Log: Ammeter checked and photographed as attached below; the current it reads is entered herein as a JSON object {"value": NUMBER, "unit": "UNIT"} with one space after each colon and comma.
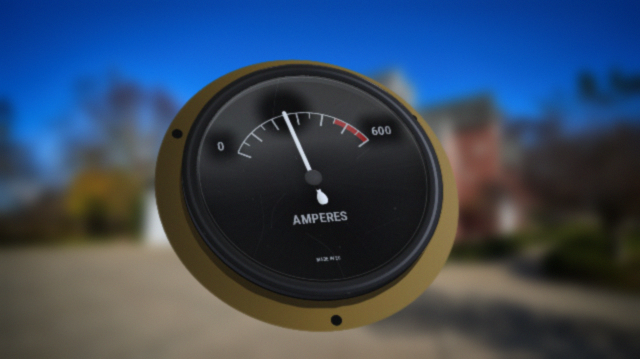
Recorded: {"value": 250, "unit": "A"}
